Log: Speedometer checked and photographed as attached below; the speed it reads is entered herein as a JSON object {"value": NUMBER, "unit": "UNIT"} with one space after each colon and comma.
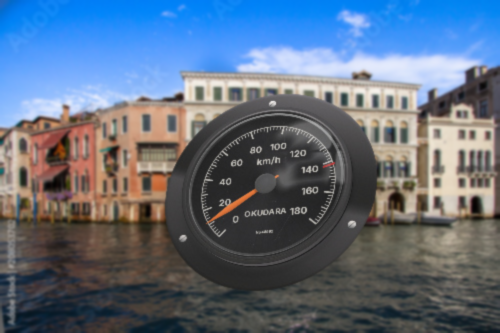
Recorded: {"value": 10, "unit": "km/h"}
